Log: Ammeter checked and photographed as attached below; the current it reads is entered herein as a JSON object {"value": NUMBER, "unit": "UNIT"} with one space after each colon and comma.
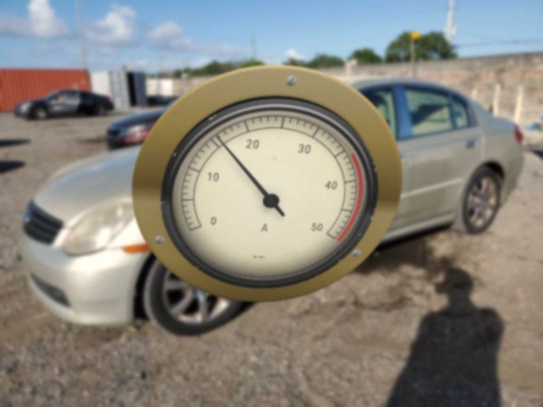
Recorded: {"value": 16, "unit": "A"}
